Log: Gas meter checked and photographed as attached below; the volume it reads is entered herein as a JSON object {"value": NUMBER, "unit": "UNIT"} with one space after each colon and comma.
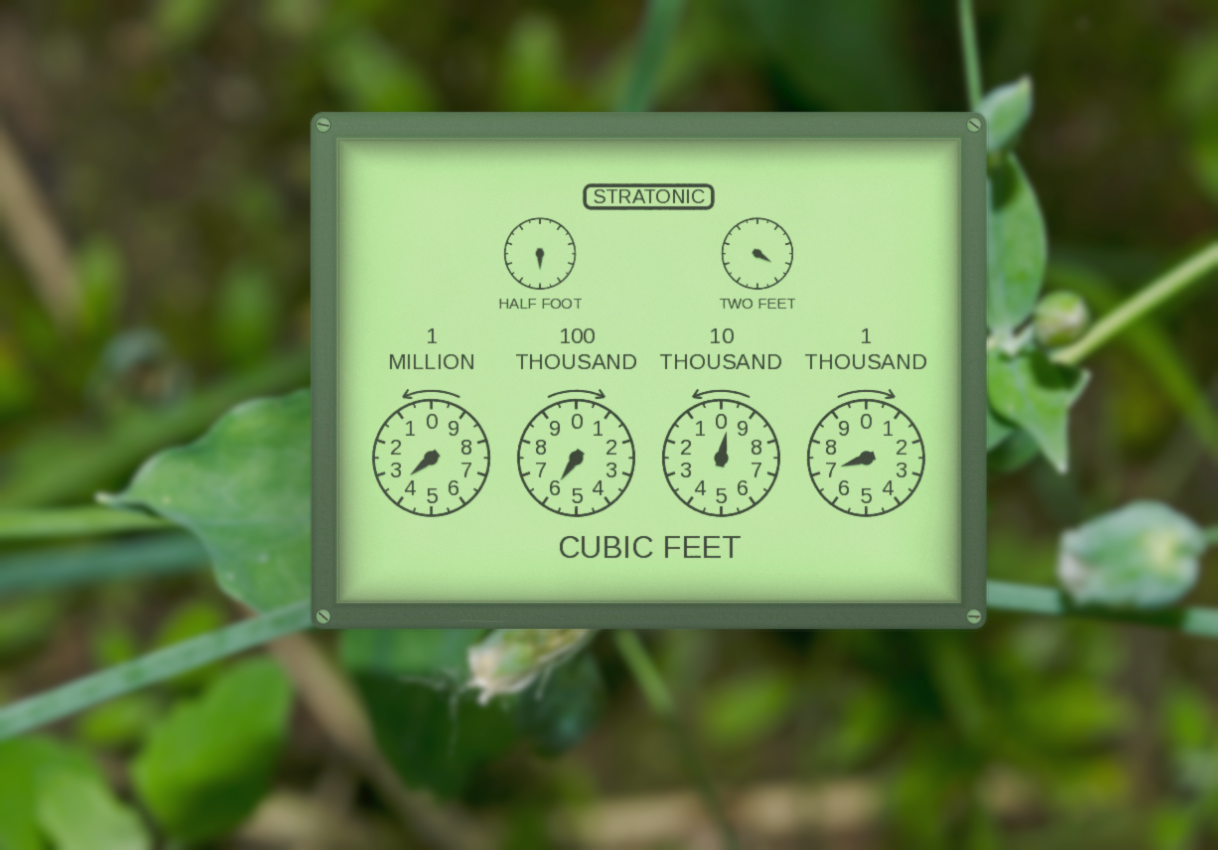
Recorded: {"value": 359700, "unit": "ft³"}
